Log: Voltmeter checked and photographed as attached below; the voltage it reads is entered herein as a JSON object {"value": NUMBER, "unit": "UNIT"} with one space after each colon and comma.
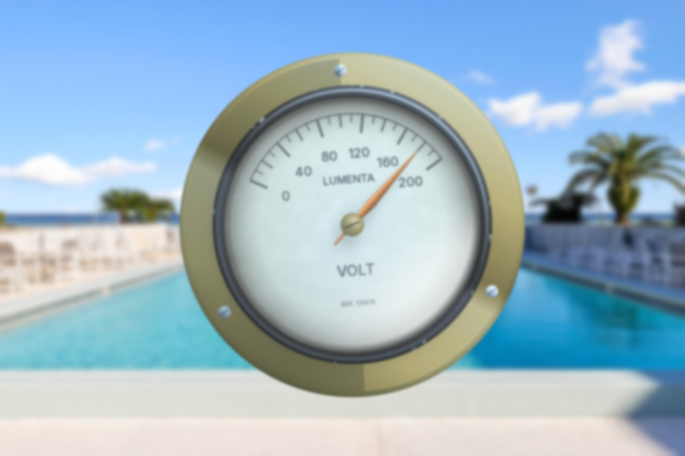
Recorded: {"value": 180, "unit": "V"}
